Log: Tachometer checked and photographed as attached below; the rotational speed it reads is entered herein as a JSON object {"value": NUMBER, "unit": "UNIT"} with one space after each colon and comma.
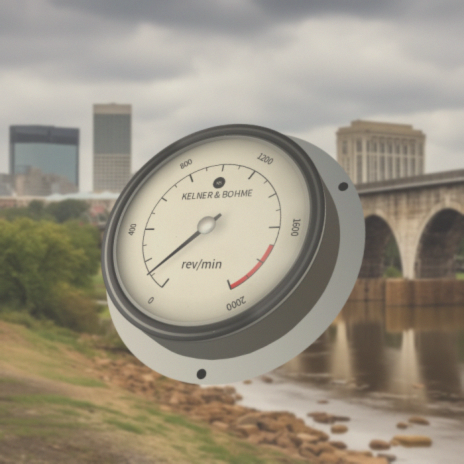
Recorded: {"value": 100, "unit": "rpm"}
